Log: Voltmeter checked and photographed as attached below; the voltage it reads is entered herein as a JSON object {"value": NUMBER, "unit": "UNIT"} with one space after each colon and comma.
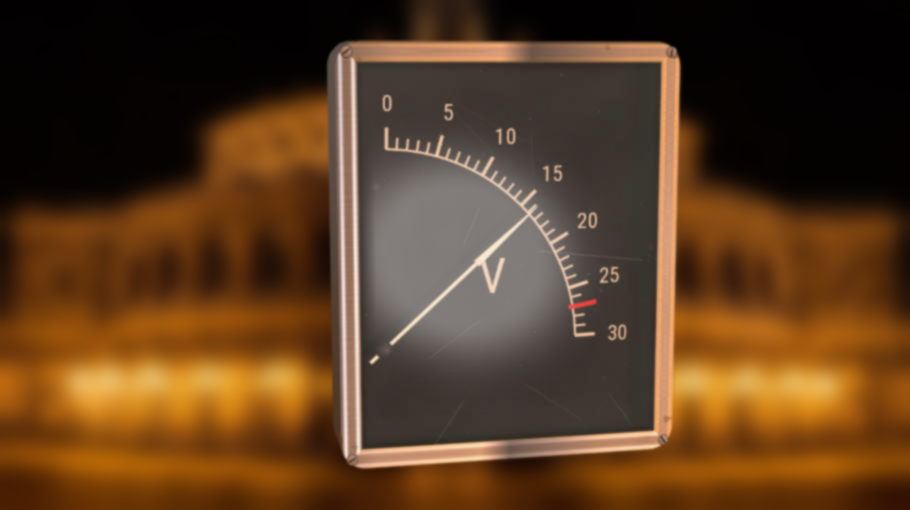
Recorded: {"value": 16, "unit": "V"}
